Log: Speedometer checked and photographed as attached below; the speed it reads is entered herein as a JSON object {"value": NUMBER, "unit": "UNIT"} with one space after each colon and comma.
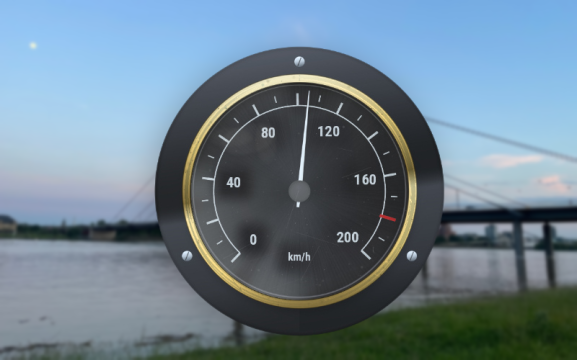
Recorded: {"value": 105, "unit": "km/h"}
